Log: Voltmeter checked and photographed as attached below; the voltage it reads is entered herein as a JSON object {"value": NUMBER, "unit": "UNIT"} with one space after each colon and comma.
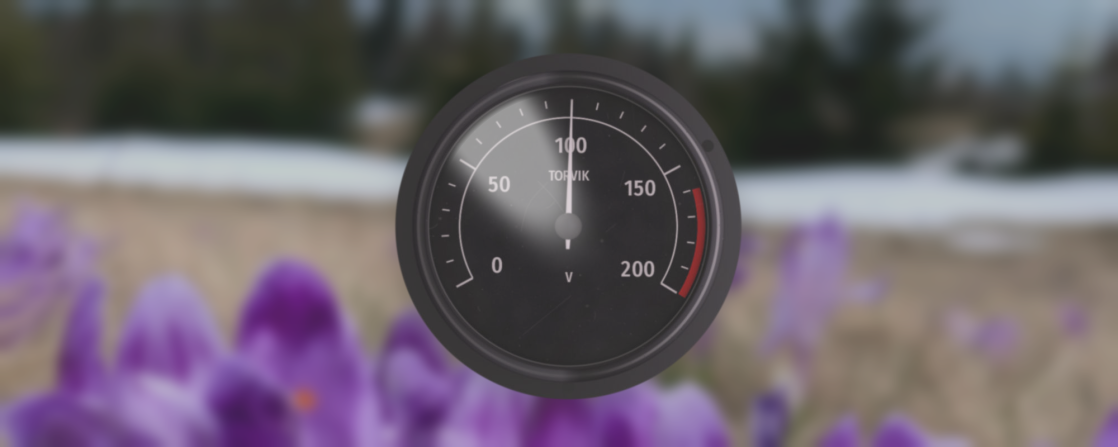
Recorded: {"value": 100, "unit": "V"}
